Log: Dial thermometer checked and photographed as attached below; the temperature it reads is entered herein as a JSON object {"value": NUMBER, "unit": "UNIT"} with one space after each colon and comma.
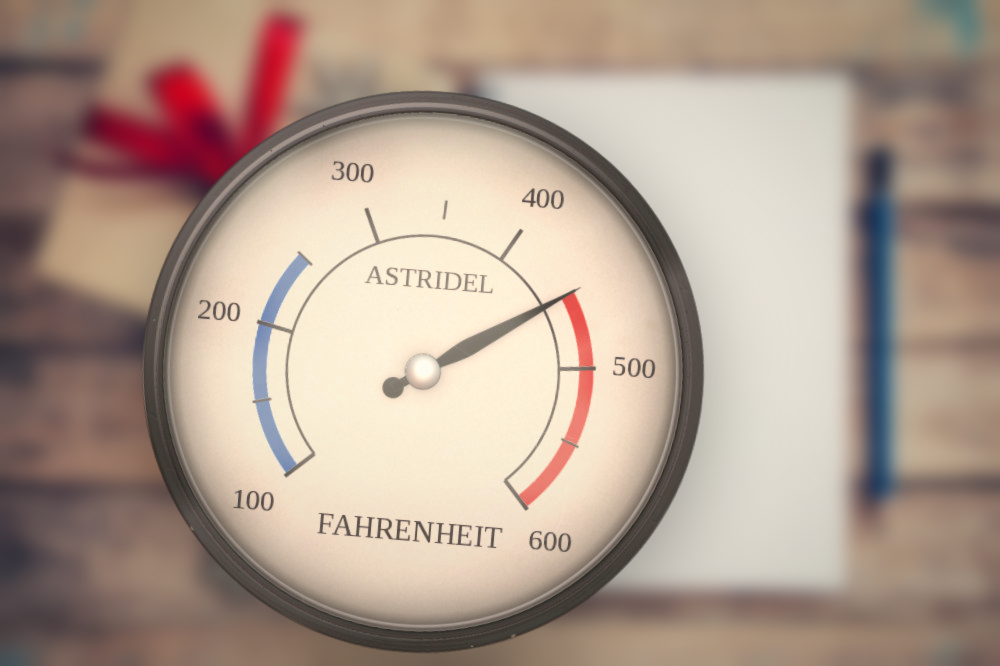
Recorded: {"value": 450, "unit": "°F"}
